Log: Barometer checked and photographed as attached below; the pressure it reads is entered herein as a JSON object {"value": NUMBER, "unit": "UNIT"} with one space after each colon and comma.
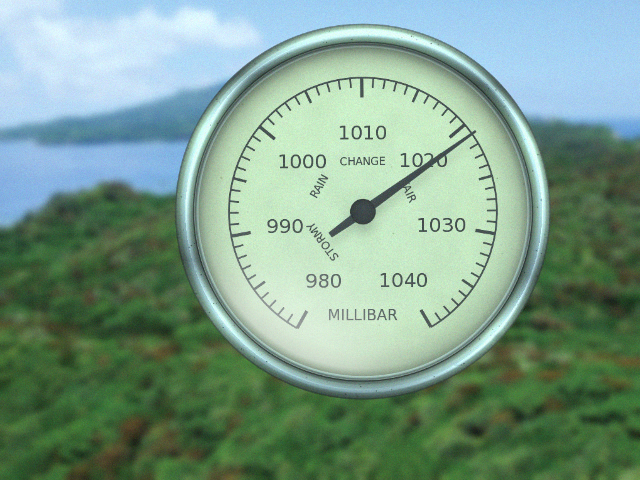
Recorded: {"value": 1021, "unit": "mbar"}
